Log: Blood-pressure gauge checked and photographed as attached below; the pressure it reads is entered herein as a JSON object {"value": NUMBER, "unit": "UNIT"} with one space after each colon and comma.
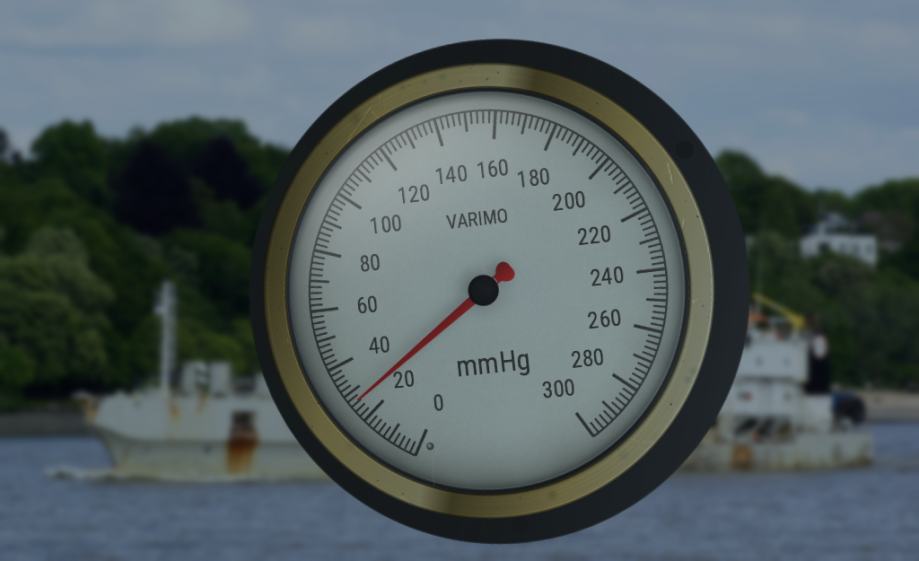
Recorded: {"value": 26, "unit": "mmHg"}
